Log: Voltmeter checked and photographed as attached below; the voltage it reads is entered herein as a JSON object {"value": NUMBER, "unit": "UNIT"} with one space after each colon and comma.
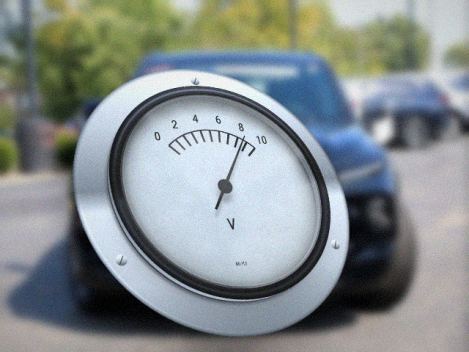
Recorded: {"value": 8.5, "unit": "V"}
